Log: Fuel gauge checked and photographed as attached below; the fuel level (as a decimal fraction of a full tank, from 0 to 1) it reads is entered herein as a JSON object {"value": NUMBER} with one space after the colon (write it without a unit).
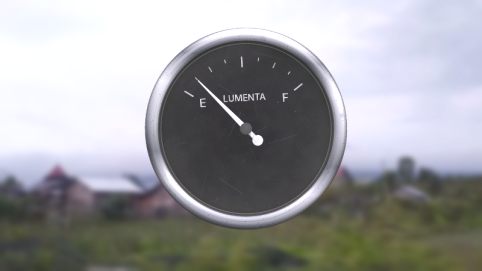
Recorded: {"value": 0.125}
